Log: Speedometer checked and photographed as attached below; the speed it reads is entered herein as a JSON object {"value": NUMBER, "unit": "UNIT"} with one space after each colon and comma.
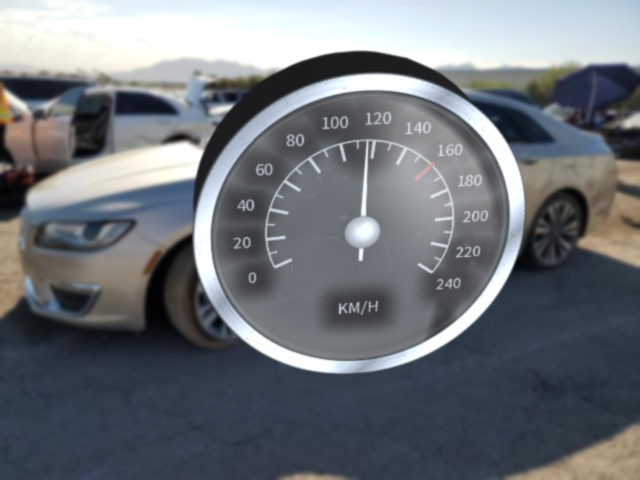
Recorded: {"value": 115, "unit": "km/h"}
